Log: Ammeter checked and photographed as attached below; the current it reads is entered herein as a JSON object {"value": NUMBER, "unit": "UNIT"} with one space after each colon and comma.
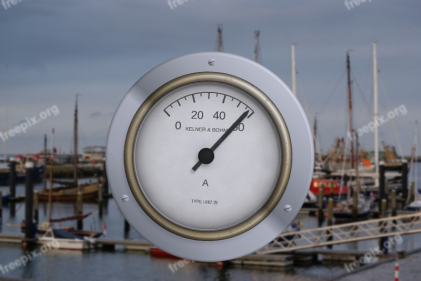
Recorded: {"value": 57.5, "unit": "A"}
